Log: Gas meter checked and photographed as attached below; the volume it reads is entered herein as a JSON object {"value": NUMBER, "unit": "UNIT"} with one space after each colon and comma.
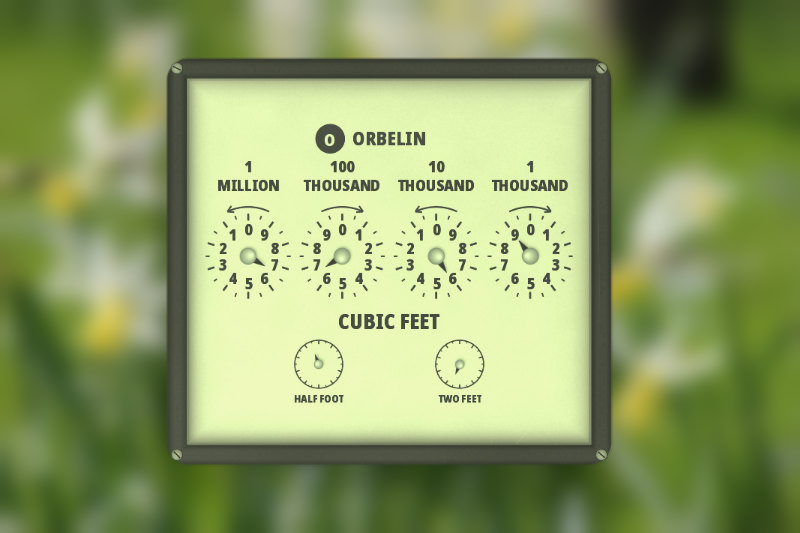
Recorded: {"value": 665900, "unit": "ft³"}
